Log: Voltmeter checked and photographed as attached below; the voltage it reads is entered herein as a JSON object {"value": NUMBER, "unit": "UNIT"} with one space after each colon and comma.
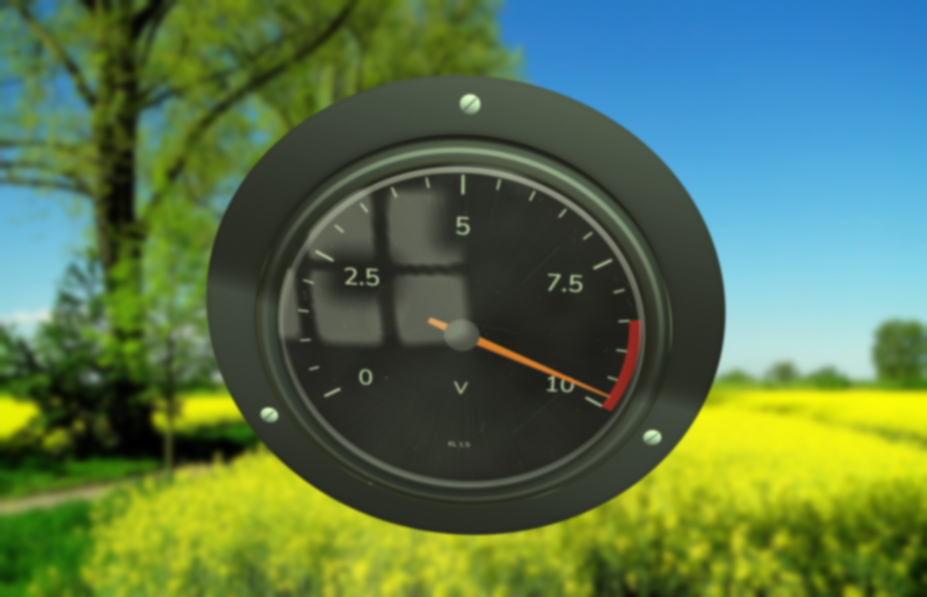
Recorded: {"value": 9.75, "unit": "V"}
